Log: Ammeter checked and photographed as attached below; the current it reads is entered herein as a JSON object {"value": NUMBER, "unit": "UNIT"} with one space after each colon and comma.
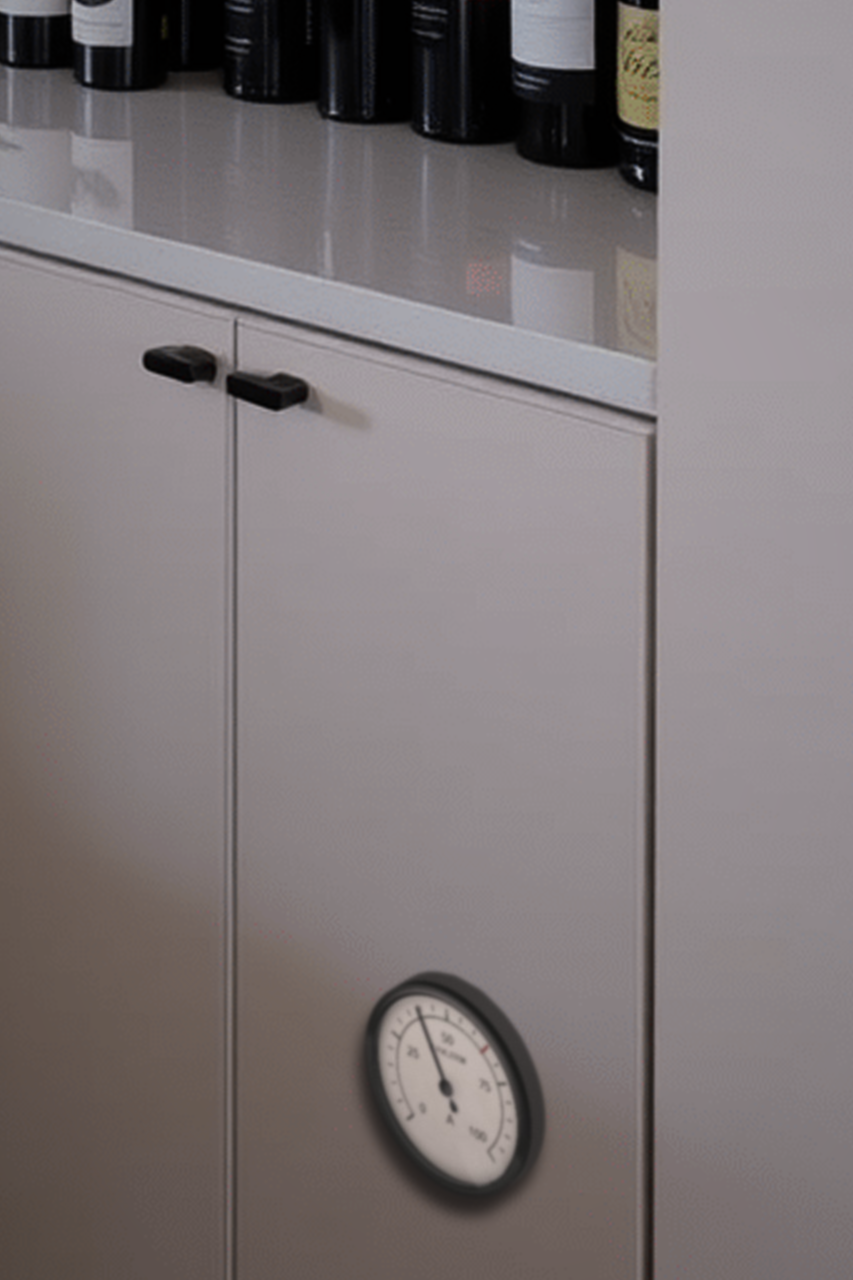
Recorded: {"value": 40, "unit": "A"}
